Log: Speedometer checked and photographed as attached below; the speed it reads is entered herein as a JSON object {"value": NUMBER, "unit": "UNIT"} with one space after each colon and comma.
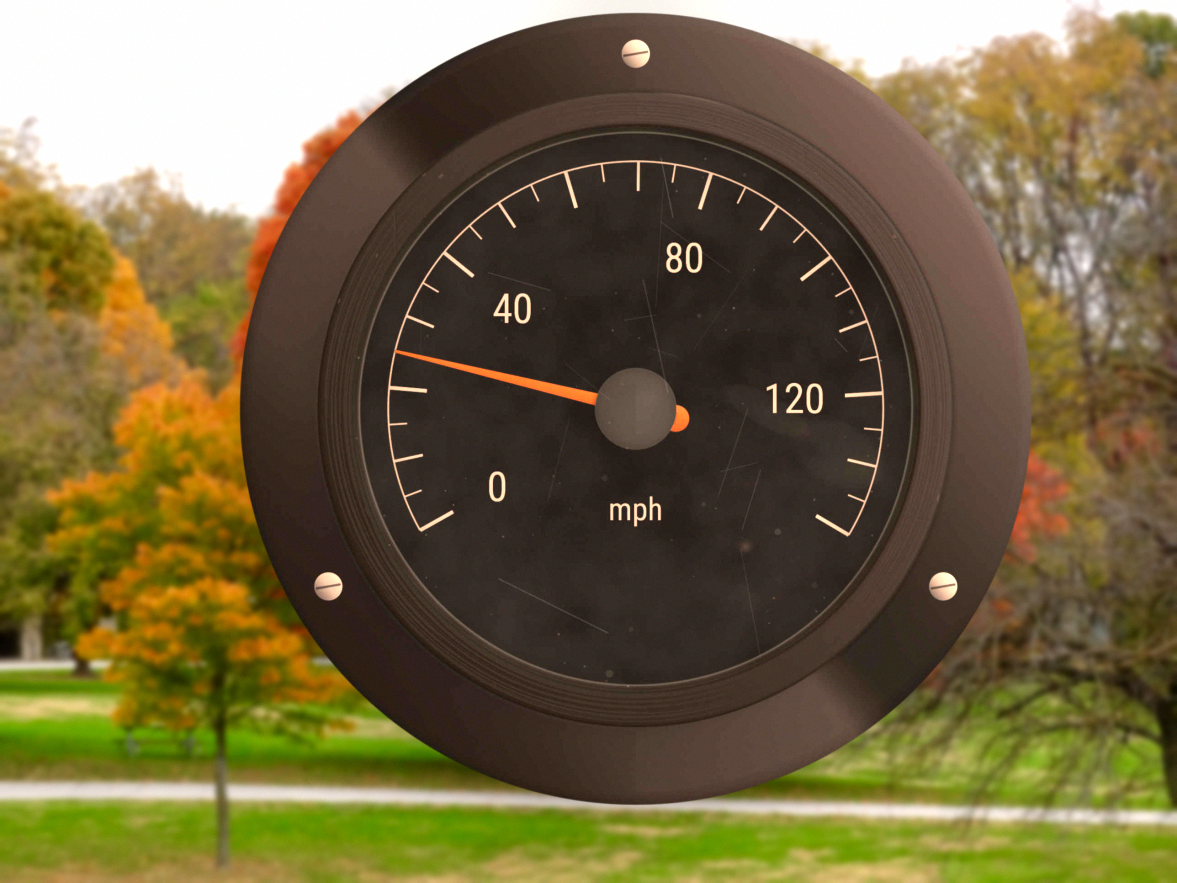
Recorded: {"value": 25, "unit": "mph"}
